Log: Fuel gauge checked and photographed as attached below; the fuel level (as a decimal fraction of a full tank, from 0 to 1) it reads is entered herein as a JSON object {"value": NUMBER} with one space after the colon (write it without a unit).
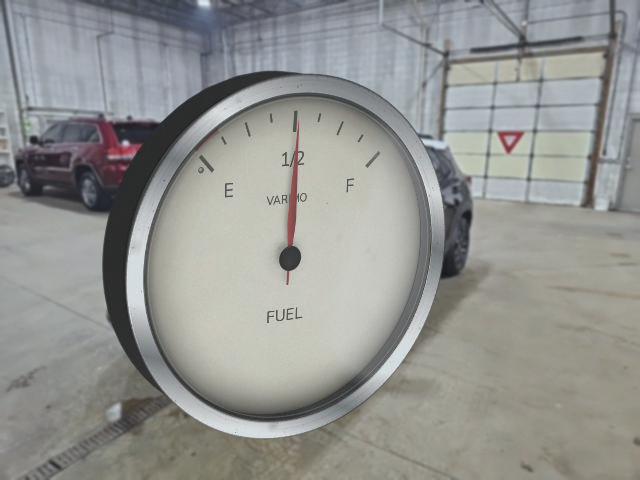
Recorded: {"value": 0.5}
